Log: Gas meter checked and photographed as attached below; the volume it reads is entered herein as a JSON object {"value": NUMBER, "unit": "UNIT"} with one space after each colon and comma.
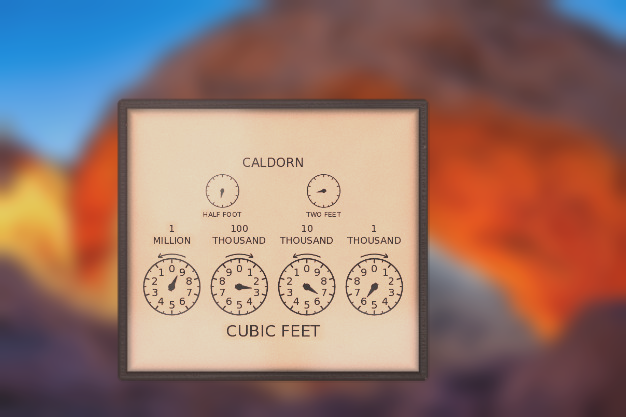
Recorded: {"value": 926600, "unit": "ft³"}
